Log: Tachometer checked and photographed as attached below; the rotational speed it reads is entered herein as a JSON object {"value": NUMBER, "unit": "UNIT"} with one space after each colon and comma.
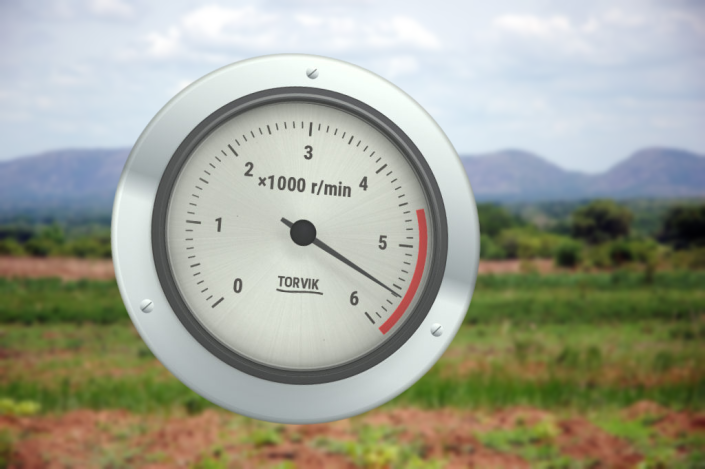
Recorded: {"value": 5600, "unit": "rpm"}
